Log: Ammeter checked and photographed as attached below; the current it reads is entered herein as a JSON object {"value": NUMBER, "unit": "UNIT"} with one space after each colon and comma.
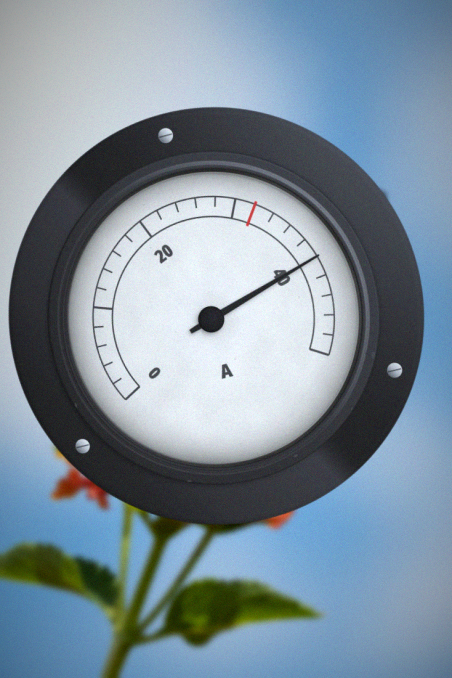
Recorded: {"value": 40, "unit": "A"}
